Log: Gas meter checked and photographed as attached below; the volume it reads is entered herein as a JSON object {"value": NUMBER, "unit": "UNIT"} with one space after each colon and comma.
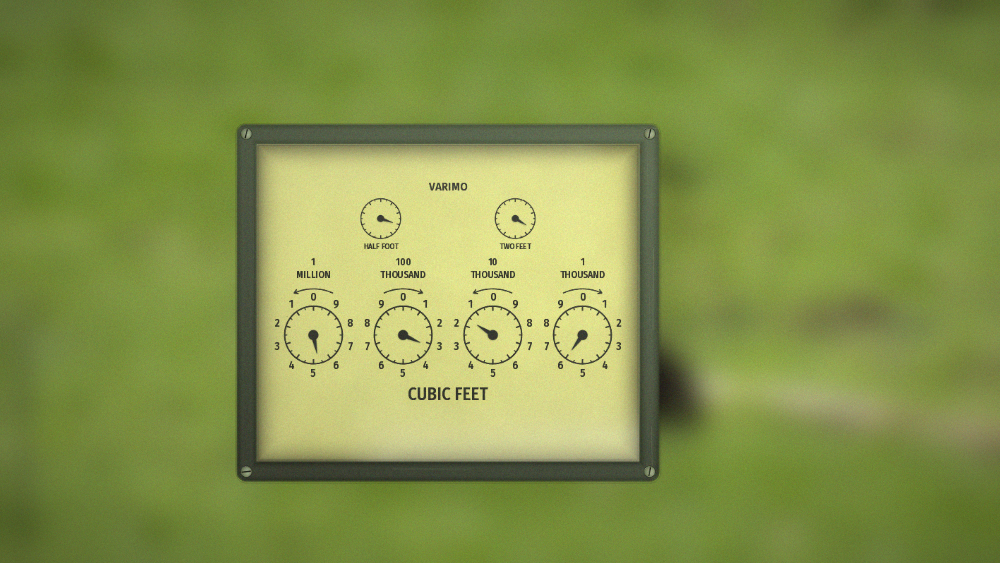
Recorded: {"value": 531600, "unit": "ft³"}
